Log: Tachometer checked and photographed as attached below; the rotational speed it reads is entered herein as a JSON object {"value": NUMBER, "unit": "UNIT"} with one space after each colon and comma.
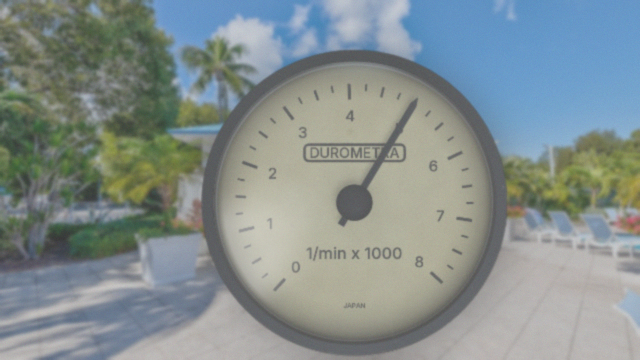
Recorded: {"value": 5000, "unit": "rpm"}
